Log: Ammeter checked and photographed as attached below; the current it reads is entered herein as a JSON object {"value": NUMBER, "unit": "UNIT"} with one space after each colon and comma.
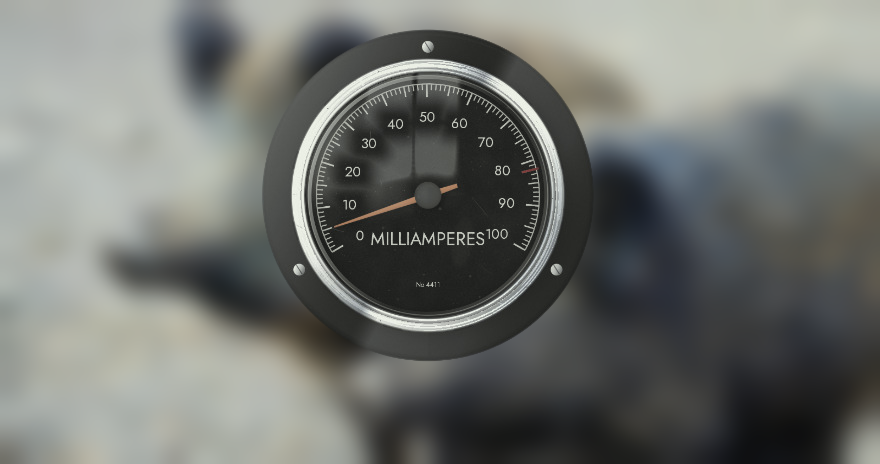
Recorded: {"value": 5, "unit": "mA"}
